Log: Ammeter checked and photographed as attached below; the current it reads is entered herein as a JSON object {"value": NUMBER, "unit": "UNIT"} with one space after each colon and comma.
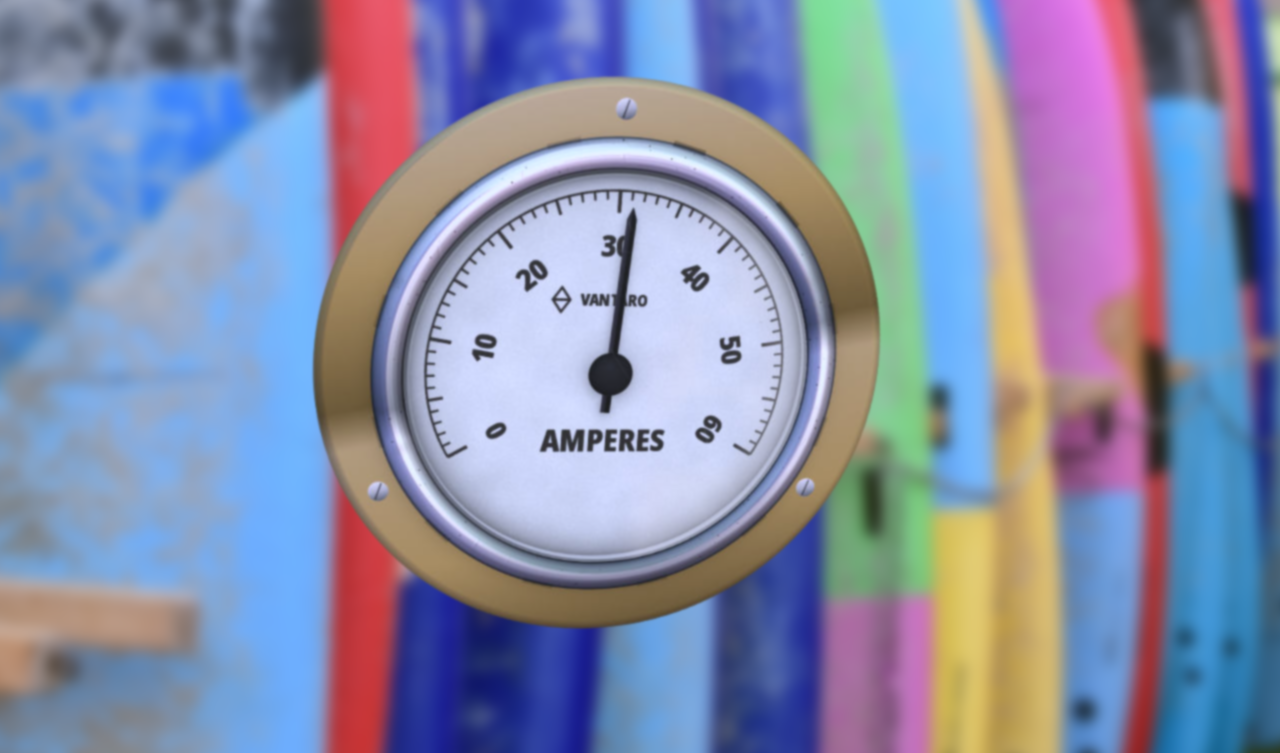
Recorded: {"value": 31, "unit": "A"}
